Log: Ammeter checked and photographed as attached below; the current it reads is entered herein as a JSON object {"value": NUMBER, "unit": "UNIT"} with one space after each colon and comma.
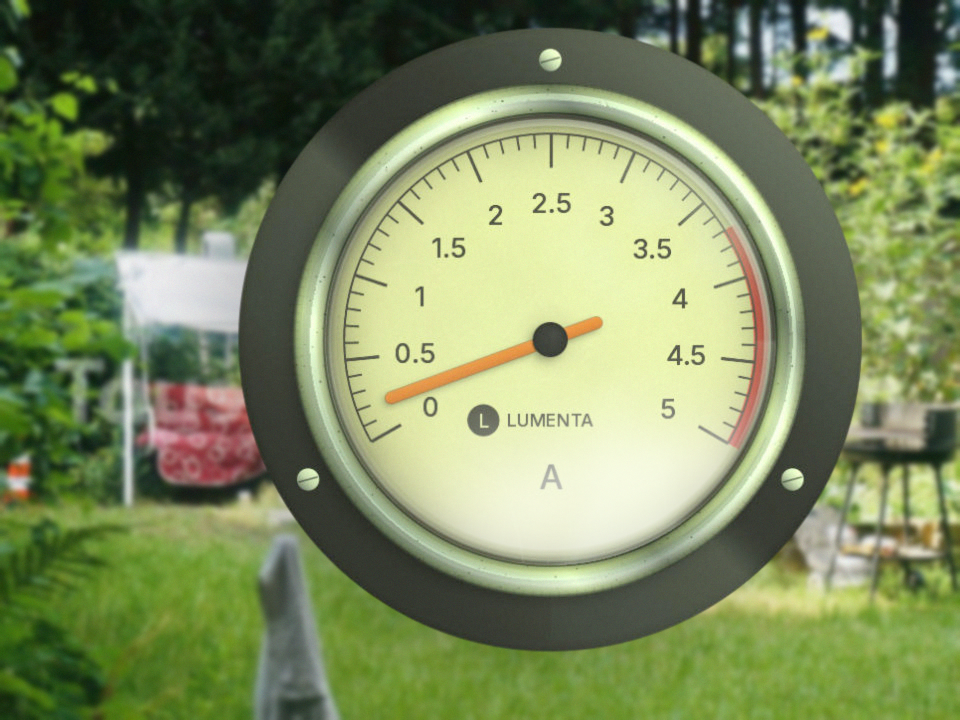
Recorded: {"value": 0.2, "unit": "A"}
